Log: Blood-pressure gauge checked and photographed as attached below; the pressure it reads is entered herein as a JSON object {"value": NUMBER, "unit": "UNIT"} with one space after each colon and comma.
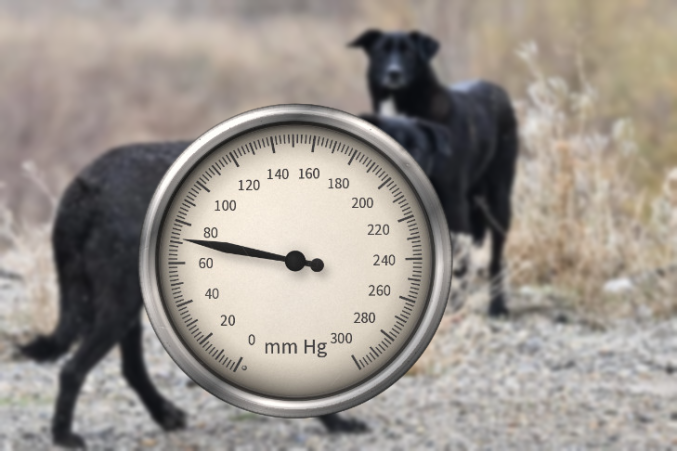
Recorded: {"value": 72, "unit": "mmHg"}
